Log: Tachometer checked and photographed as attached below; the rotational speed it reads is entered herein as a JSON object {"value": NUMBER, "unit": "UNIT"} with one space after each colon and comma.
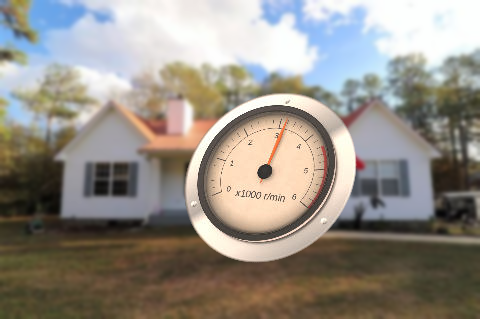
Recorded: {"value": 3200, "unit": "rpm"}
